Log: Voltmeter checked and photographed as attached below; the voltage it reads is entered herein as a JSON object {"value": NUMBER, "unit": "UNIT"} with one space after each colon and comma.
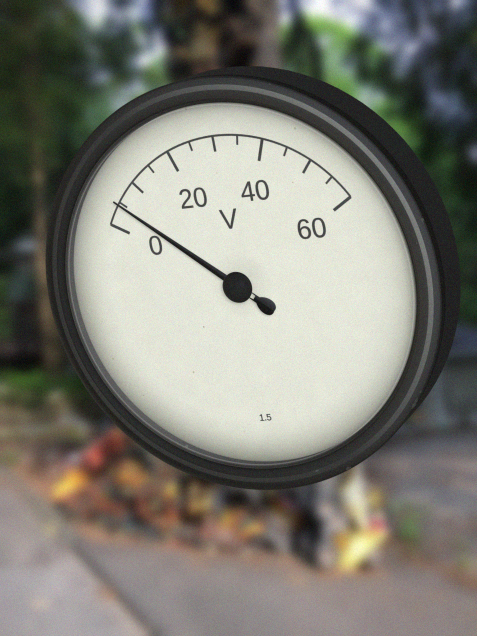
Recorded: {"value": 5, "unit": "V"}
